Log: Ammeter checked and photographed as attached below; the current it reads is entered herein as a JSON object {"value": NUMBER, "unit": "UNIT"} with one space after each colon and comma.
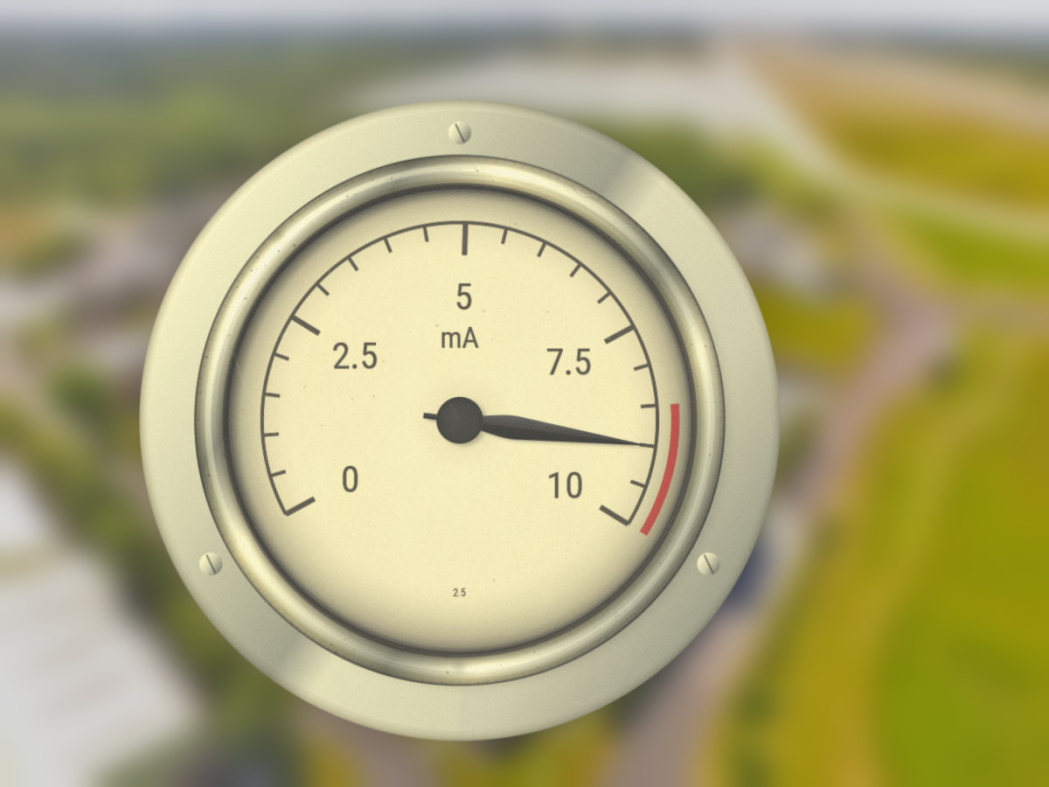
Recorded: {"value": 9, "unit": "mA"}
